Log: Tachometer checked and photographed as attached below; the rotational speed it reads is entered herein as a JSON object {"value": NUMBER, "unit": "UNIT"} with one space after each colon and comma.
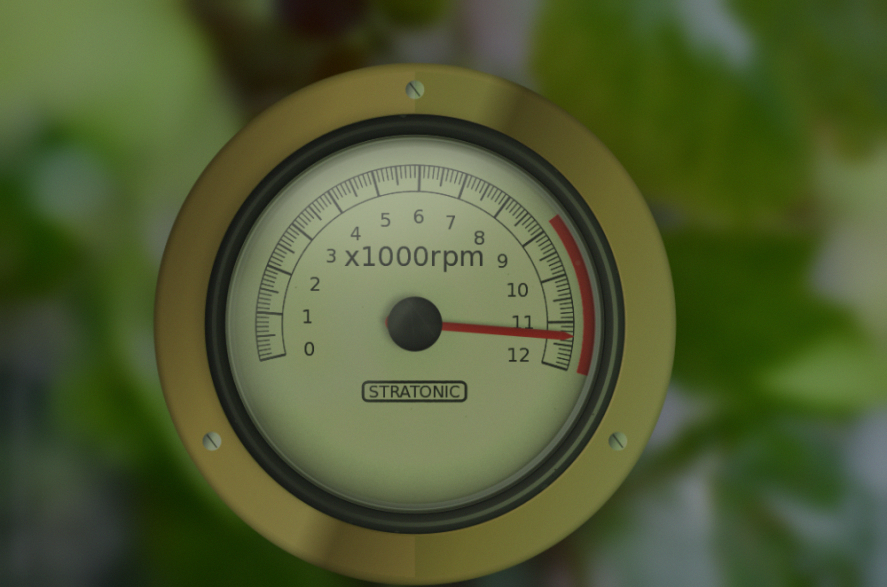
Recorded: {"value": 11300, "unit": "rpm"}
